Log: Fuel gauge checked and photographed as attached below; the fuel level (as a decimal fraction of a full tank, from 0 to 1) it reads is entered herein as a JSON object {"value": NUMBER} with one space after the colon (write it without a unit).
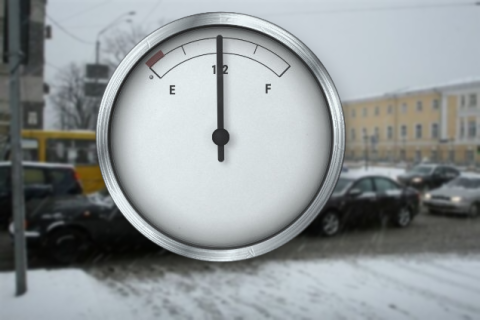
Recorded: {"value": 0.5}
